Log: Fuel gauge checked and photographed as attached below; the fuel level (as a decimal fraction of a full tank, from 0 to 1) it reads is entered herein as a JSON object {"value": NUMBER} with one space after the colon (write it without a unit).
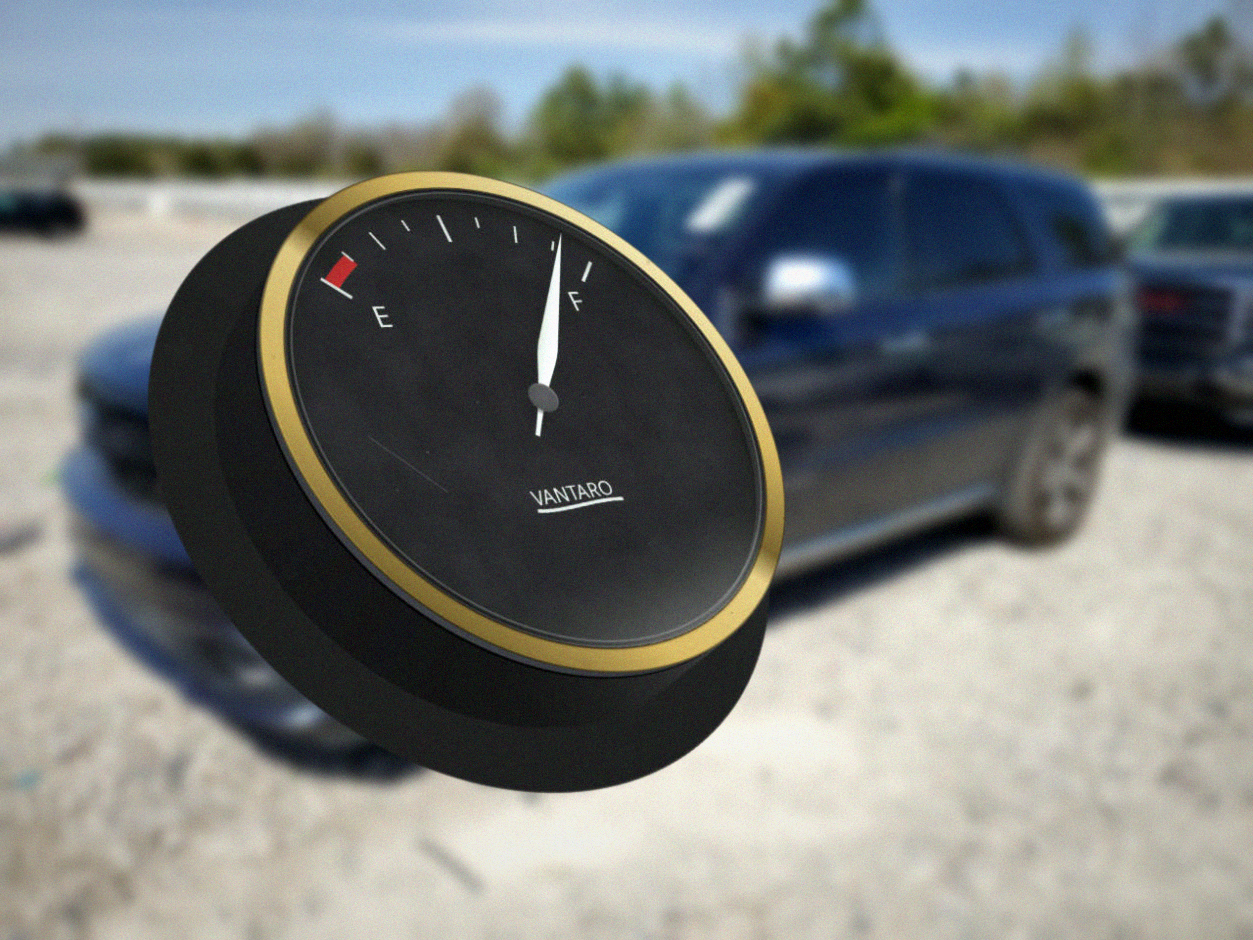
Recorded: {"value": 0.875}
